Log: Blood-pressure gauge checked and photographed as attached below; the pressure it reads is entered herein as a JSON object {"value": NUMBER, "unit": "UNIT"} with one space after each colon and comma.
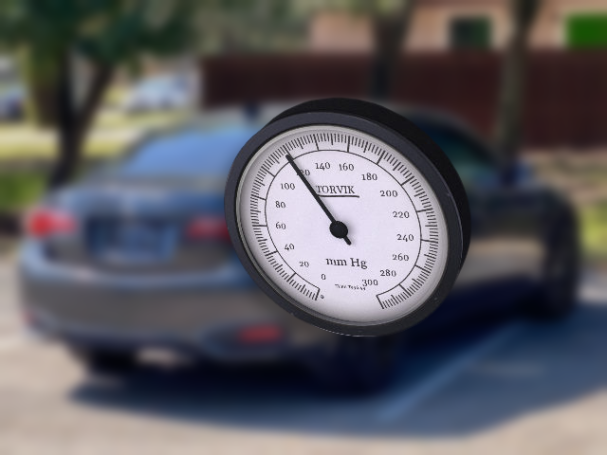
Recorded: {"value": 120, "unit": "mmHg"}
